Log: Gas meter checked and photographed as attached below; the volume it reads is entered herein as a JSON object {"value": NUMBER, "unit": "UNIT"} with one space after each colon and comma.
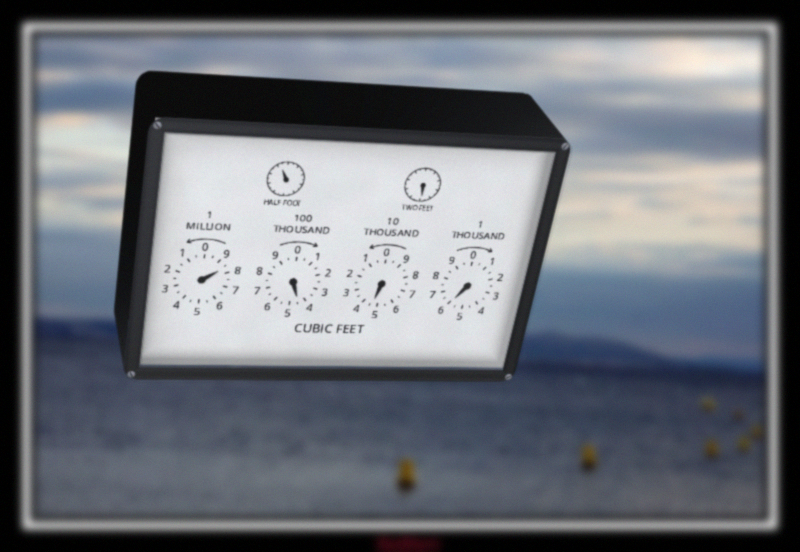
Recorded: {"value": 844600, "unit": "ft³"}
